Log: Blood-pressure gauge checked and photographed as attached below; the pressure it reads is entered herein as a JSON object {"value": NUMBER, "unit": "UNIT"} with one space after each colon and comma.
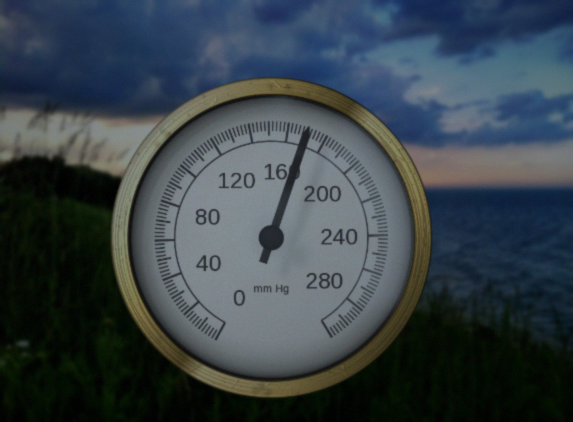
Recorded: {"value": 170, "unit": "mmHg"}
